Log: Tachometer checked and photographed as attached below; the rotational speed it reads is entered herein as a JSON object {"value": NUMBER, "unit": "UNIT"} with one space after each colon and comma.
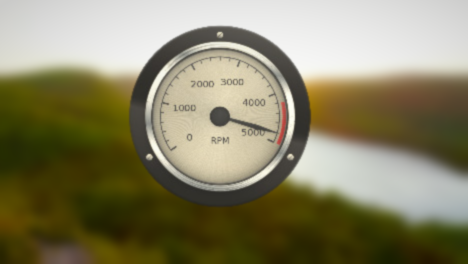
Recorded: {"value": 4800, "unit": "rpm"}
